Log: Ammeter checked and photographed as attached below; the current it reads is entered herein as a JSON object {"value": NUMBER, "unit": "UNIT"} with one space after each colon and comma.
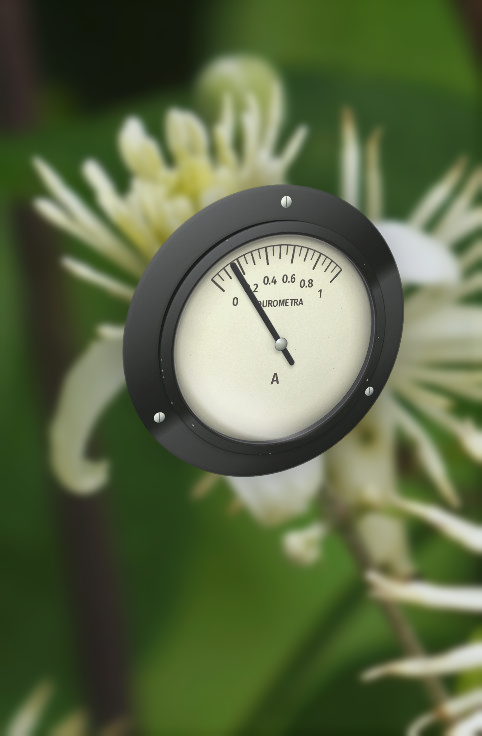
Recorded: {"value": 0.15, "unit": "A"}
